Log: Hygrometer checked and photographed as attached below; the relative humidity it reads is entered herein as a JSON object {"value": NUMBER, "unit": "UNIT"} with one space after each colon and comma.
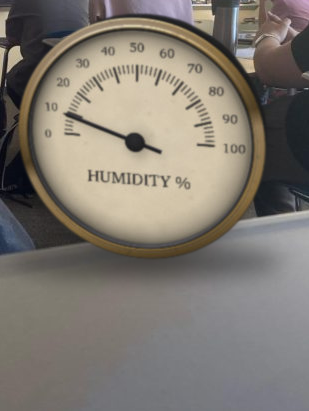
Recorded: {"value": 10, "unit": "%"}
